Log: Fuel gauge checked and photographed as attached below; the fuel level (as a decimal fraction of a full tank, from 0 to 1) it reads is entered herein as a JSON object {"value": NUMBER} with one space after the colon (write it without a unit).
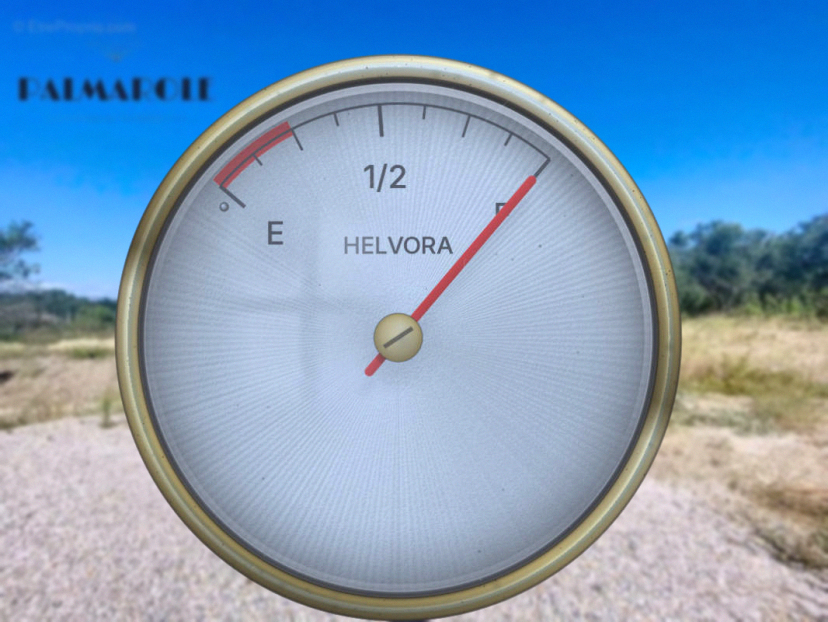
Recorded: {"value": 1}
